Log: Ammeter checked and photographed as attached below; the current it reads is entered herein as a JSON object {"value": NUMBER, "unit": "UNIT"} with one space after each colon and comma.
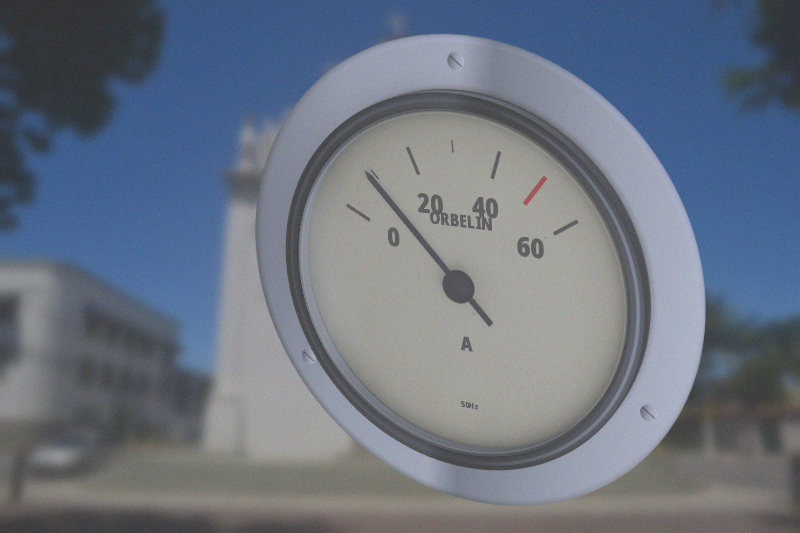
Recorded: {"value": 10, "unit": "A"}
